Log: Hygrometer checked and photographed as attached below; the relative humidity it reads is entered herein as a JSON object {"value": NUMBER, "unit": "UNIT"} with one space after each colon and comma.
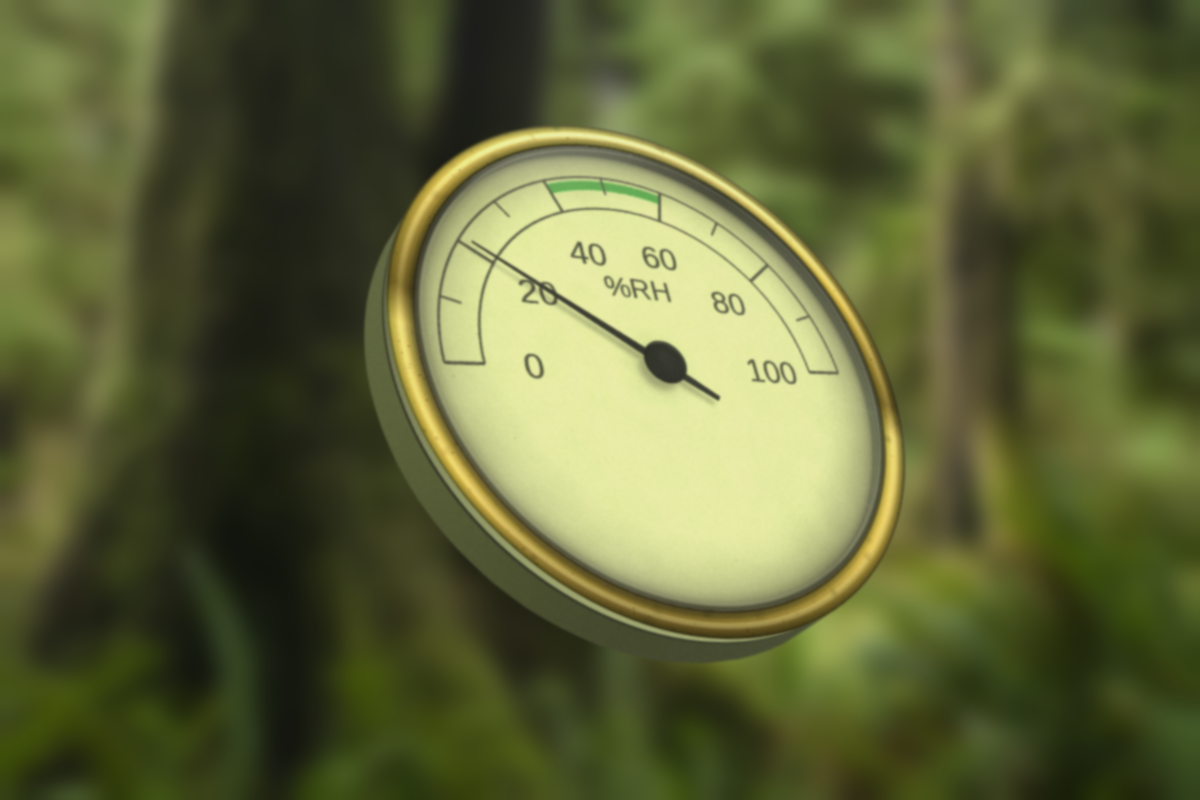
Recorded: {"value": 20, "unit": "%"}
